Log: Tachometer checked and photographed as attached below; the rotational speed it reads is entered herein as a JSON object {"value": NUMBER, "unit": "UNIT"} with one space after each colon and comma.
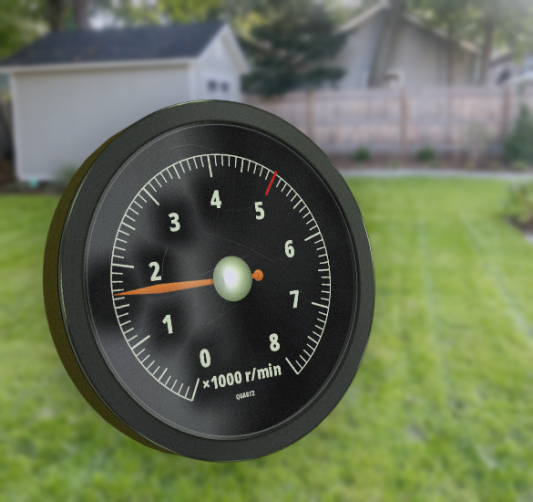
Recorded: {"value": 1650, "unit": "rpm"}
